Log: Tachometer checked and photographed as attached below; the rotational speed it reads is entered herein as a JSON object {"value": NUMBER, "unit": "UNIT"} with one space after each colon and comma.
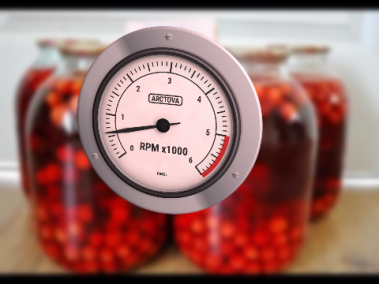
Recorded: {"value": 600, "unit": "rpm"}
